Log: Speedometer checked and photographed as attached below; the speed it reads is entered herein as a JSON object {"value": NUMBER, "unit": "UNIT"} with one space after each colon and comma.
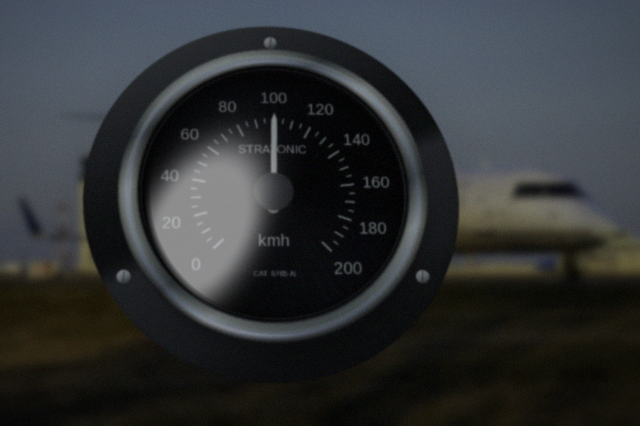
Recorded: {"value": 100, "unit": "km/h"}
